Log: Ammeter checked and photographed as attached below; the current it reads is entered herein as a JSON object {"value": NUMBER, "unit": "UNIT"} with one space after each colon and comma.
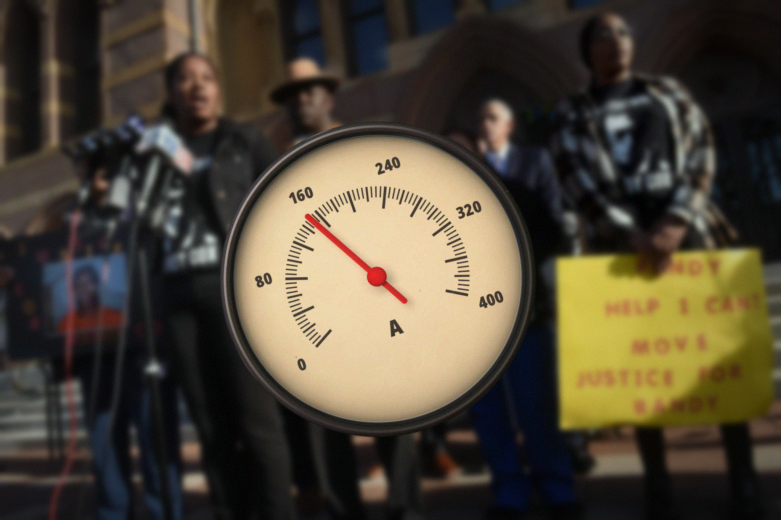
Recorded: {"value": 150, "unit": "A"}
